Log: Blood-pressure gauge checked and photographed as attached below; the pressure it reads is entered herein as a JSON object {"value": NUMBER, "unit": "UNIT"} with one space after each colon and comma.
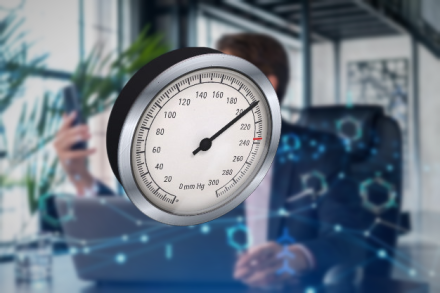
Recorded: {"value": 200, "unit": "mmHg"}
